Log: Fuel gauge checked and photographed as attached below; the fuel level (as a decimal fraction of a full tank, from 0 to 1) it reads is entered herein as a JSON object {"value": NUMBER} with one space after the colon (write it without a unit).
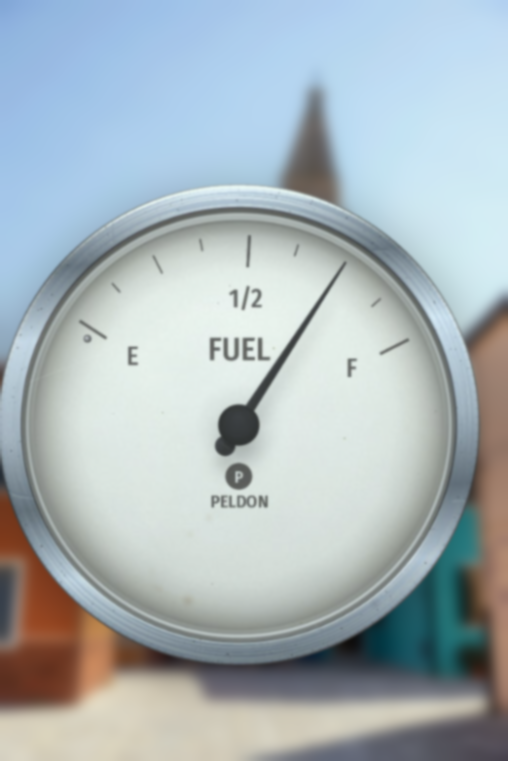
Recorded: {"value": 0.75}
